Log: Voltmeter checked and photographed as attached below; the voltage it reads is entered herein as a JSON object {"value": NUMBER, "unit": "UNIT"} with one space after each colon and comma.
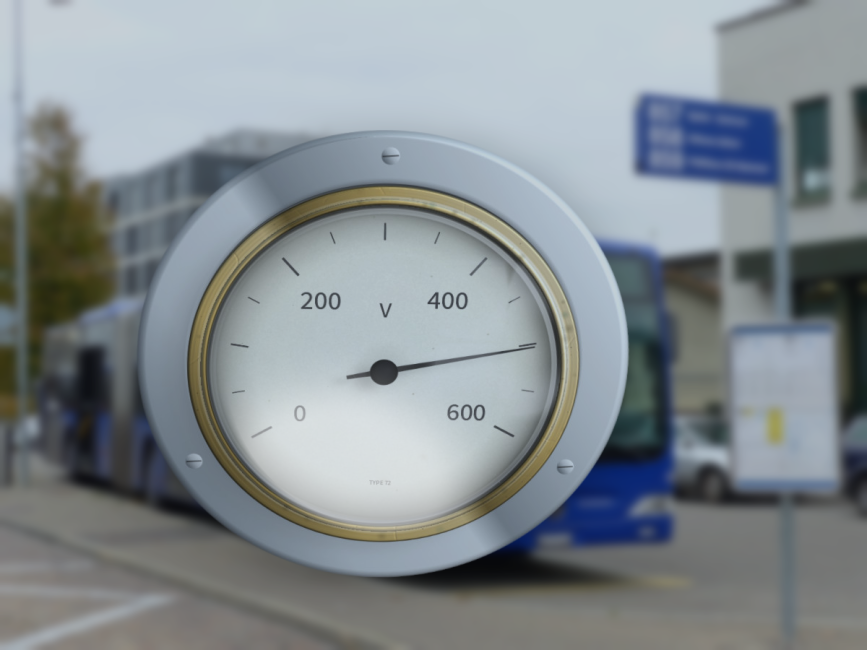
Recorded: {"value": 500, "unit": "V"}
